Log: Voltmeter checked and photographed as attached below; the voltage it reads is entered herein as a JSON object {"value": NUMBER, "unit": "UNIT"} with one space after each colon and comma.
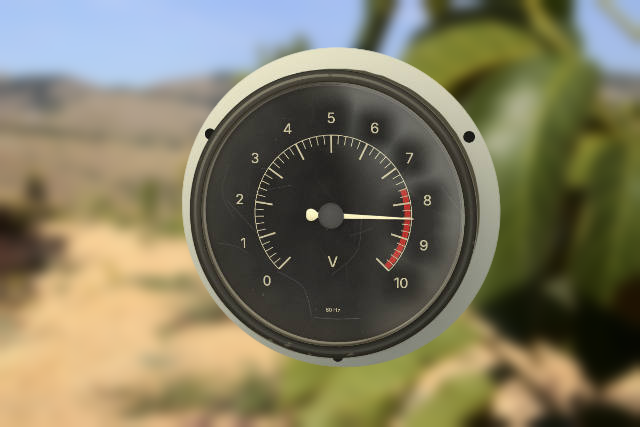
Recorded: {"value": 8.4, "unit": "V"}
